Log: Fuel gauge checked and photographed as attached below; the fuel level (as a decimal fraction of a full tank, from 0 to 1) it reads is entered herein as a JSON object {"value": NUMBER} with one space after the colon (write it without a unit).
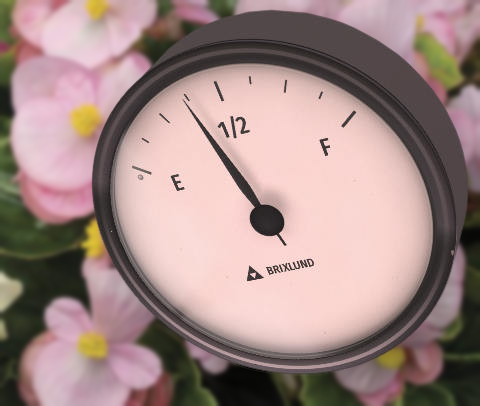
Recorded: {"value": 0.375}
